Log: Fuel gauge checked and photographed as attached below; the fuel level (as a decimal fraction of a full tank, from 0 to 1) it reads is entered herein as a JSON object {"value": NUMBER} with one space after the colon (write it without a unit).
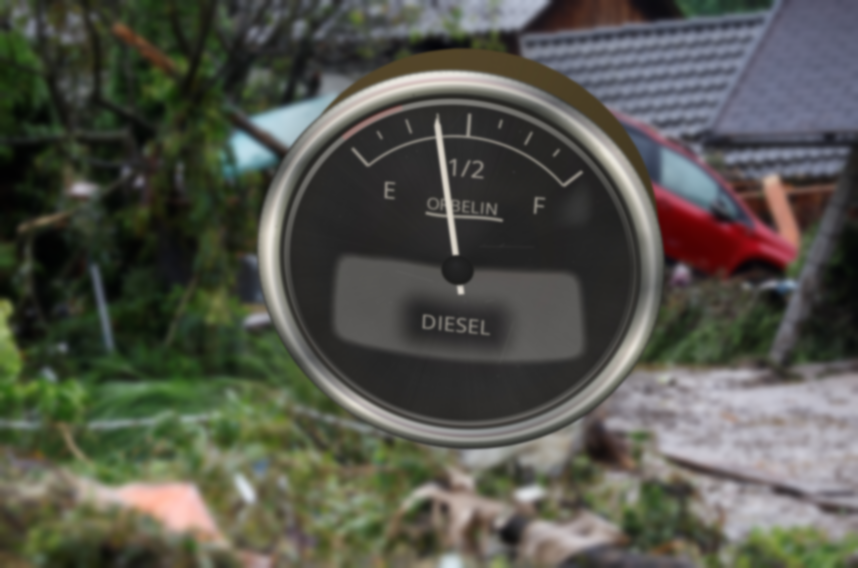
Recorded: {"value": 0.375}
